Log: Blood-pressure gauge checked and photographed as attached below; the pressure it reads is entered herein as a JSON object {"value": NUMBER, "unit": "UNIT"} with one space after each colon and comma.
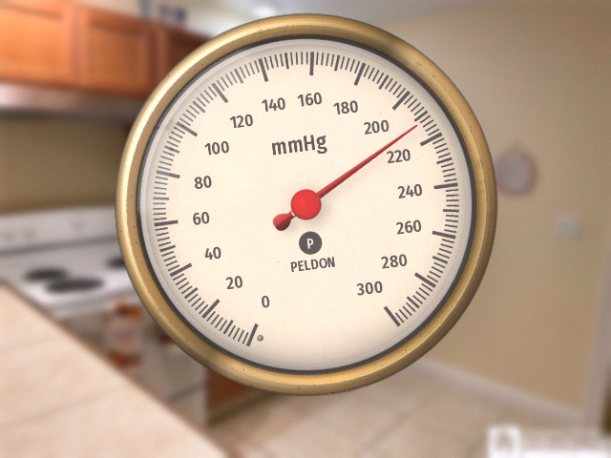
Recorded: {"value": 212, "unit": "mmHg"}
